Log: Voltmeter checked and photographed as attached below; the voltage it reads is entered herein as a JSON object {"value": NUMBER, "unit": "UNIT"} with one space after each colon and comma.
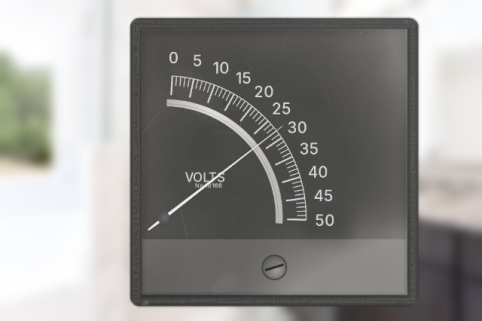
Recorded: {"value": 28, "unit": "V"}
